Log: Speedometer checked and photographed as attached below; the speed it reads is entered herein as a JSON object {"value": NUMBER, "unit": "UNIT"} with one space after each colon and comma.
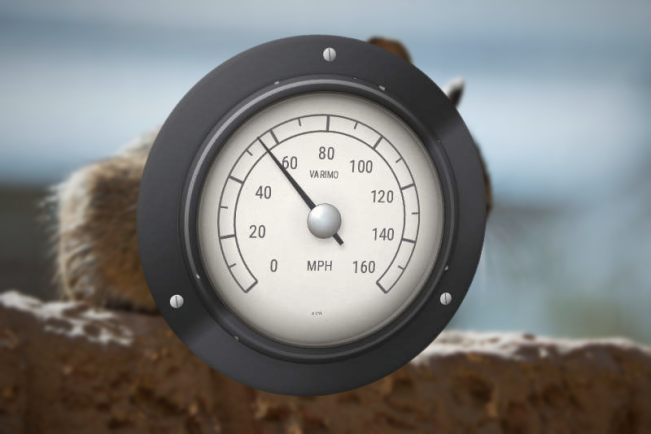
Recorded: {"value": 55, "unit": "mph"}
